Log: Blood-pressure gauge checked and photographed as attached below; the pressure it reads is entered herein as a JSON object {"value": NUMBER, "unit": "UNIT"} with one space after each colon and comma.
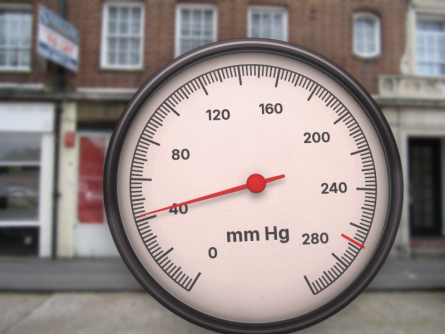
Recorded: {"value": 42, "unit": "mmHg"}
